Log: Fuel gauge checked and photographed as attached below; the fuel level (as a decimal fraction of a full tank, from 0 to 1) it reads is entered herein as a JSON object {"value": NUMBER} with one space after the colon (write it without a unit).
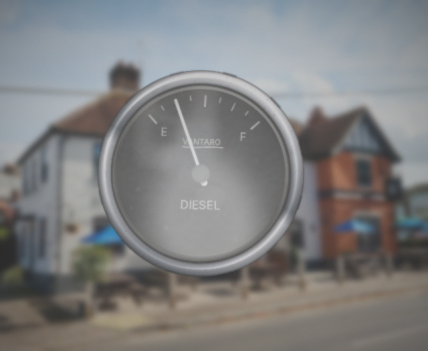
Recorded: {"value": 0.25}
